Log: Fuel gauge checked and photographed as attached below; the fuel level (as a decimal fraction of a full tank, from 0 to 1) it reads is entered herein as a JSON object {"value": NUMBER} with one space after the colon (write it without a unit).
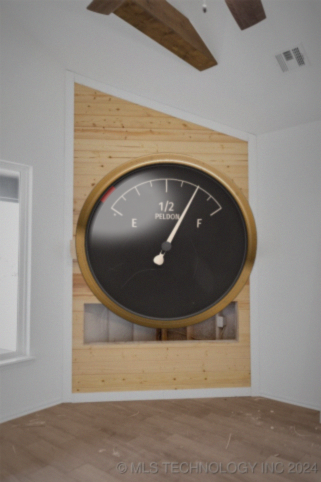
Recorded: {"value": 0.75}
